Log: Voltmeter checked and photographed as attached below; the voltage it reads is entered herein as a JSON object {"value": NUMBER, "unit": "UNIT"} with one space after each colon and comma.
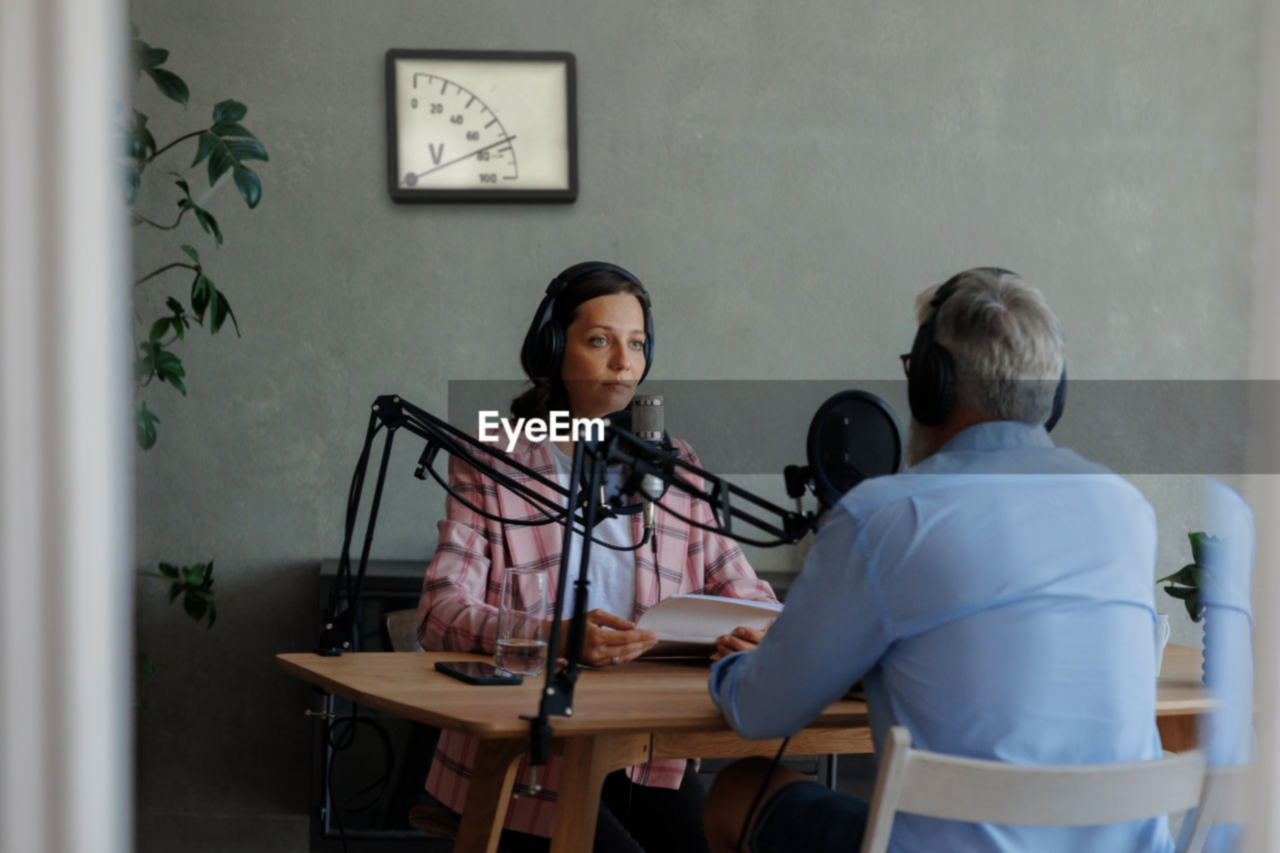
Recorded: {"value": 75, "unit": "V"}
